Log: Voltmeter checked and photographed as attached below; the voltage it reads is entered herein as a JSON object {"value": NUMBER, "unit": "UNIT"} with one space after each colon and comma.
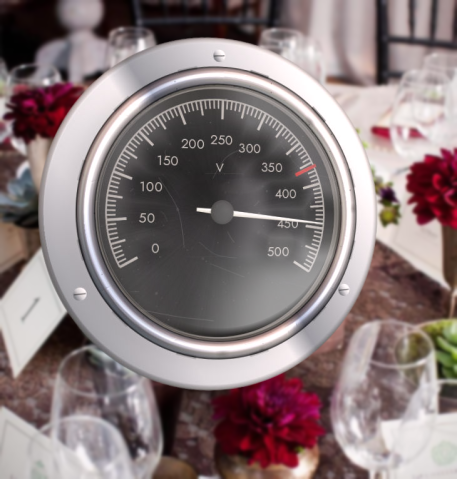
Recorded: {"value": 445, "unit": "V"}
